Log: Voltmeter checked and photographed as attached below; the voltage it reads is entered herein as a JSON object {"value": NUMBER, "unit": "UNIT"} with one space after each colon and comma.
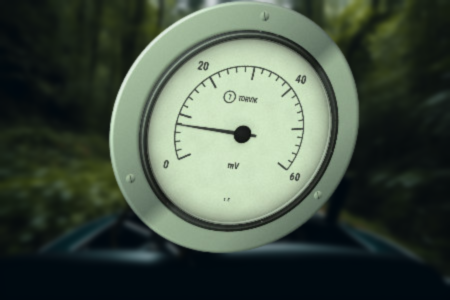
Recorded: {"value": 8, "unit": "mV"}
